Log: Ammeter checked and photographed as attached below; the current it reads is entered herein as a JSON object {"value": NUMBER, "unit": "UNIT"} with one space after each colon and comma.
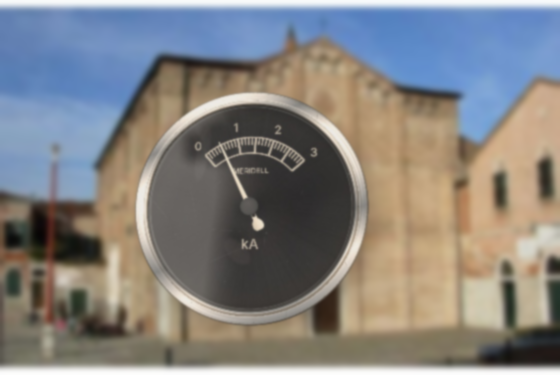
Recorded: {"value": 0.5, "unit": "kA"}
